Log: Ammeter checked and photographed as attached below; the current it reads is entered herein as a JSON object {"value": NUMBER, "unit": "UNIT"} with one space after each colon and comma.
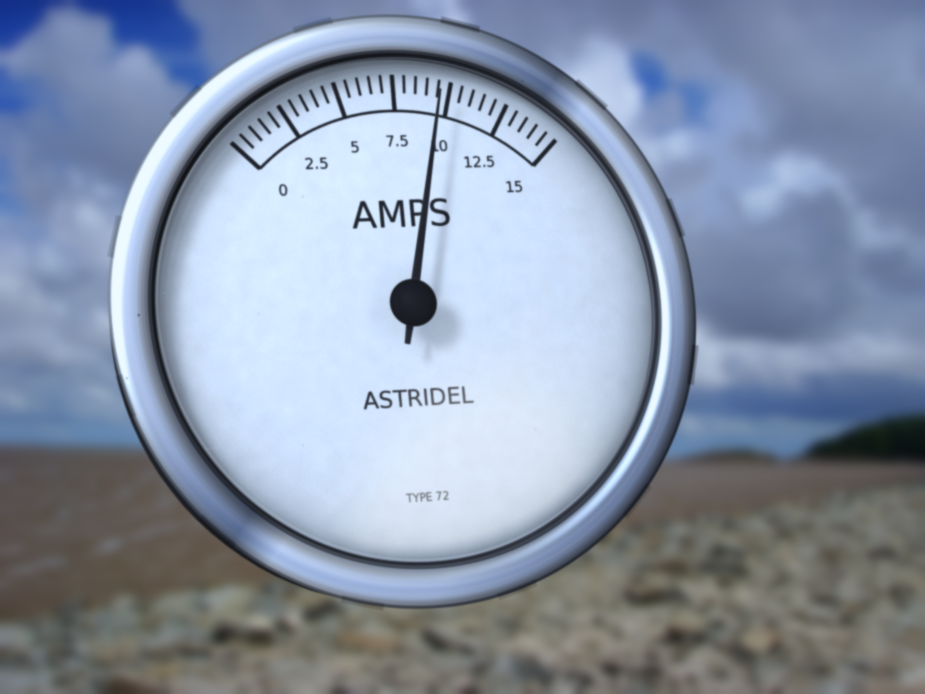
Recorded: {"value": 9.5, "unit": "A"}
